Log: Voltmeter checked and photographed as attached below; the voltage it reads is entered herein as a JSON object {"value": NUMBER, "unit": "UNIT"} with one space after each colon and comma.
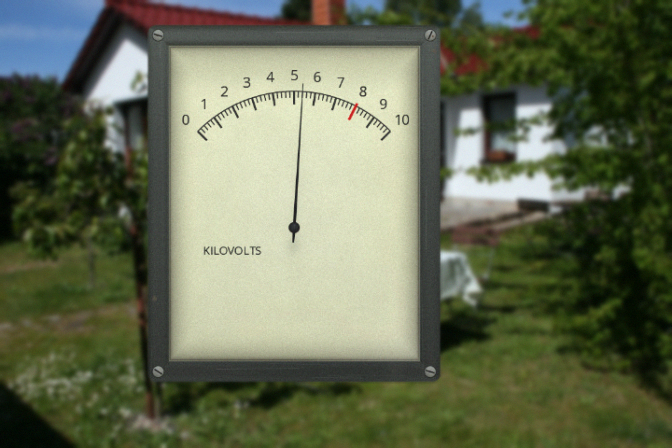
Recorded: {"value": 5.4, "unit": "kV"}
